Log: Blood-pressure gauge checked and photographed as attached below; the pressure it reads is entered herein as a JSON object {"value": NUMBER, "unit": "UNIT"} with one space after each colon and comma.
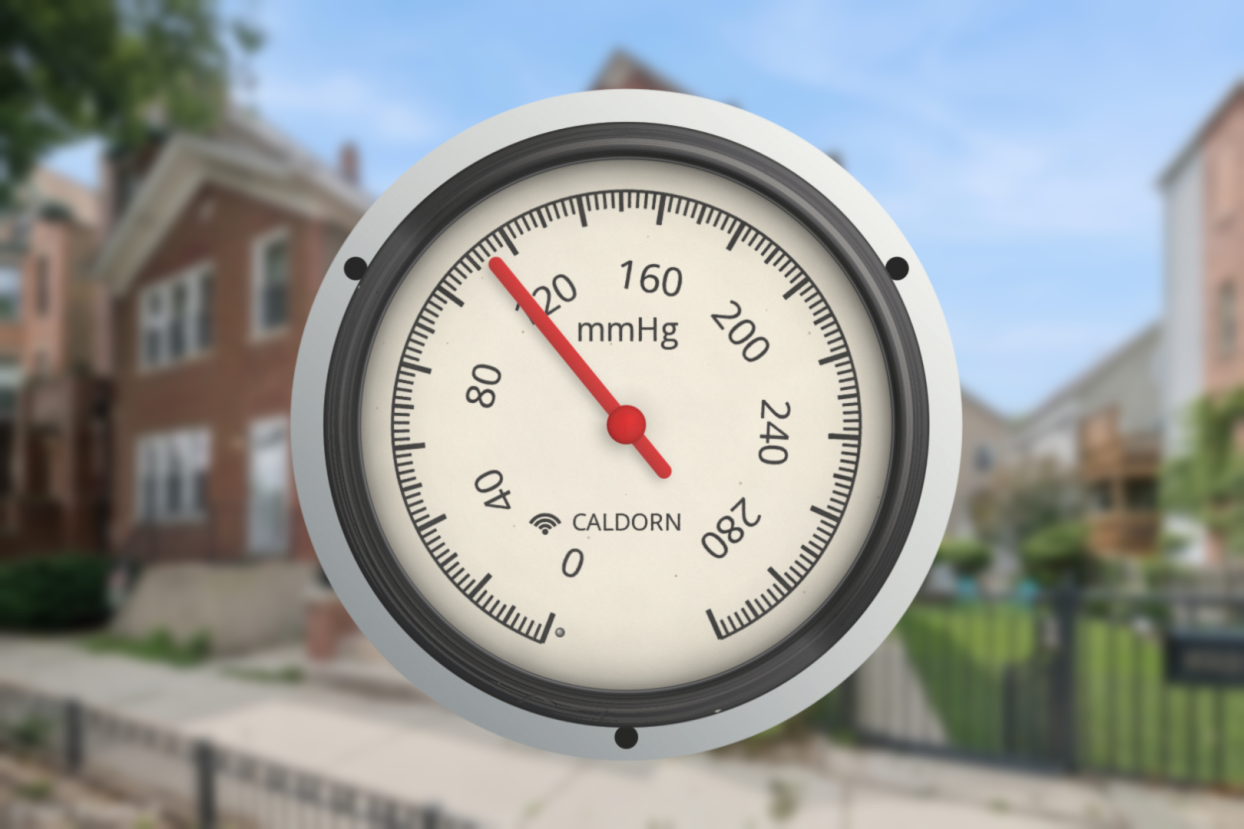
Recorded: {"value": 114, "unit": "mmHg"}
